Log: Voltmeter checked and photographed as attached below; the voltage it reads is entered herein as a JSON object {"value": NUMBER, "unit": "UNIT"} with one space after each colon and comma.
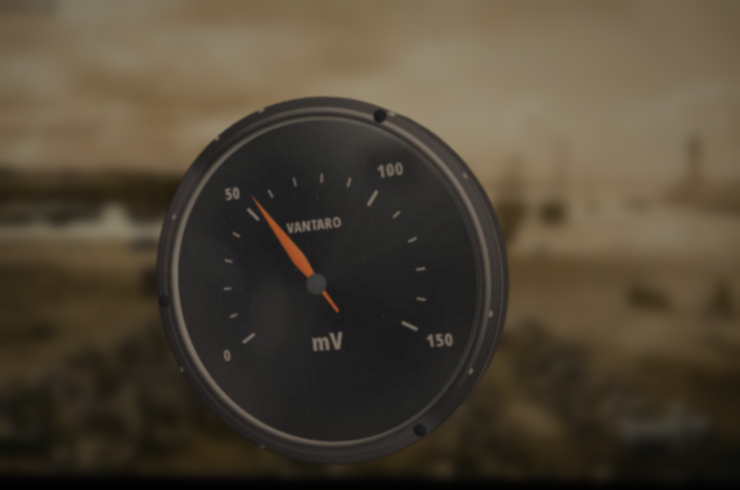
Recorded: {"value": 55, "unit": "mV"}
